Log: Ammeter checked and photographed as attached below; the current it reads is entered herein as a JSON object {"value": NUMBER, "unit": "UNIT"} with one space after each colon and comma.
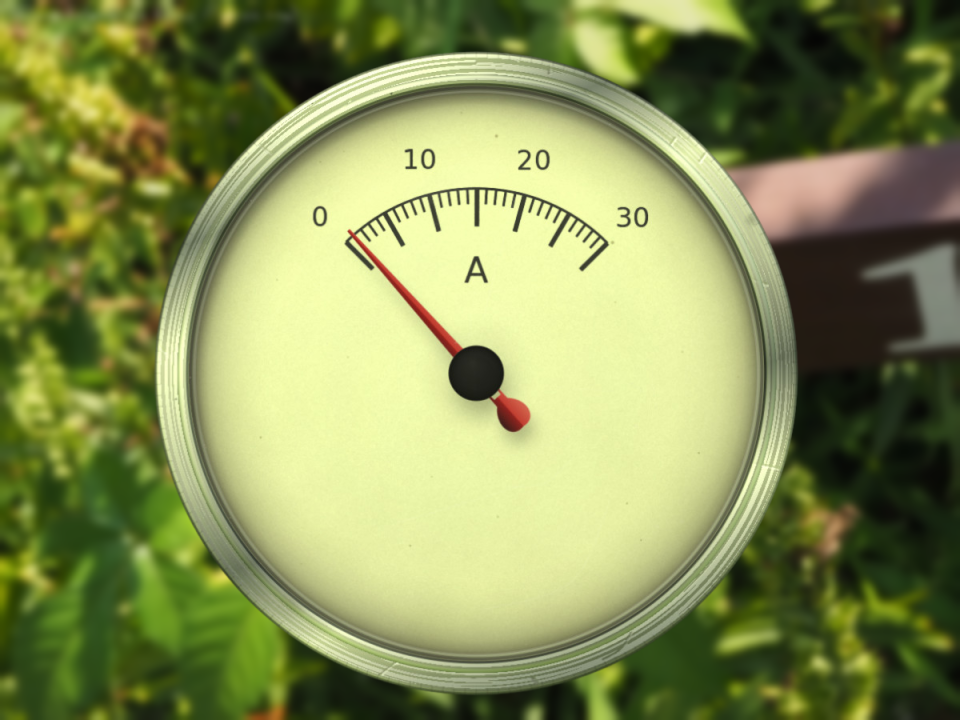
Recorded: {"value": 1, "unit": "A"}
